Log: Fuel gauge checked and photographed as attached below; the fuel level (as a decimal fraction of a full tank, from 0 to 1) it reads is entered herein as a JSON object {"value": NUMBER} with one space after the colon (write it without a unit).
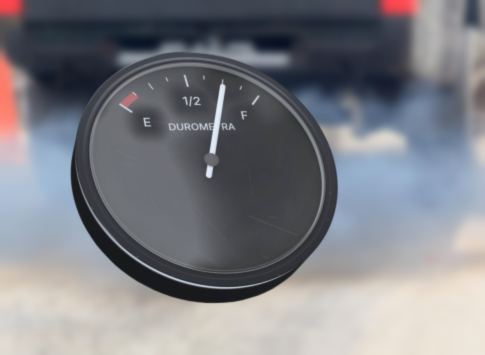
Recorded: {"value": 0.75}
